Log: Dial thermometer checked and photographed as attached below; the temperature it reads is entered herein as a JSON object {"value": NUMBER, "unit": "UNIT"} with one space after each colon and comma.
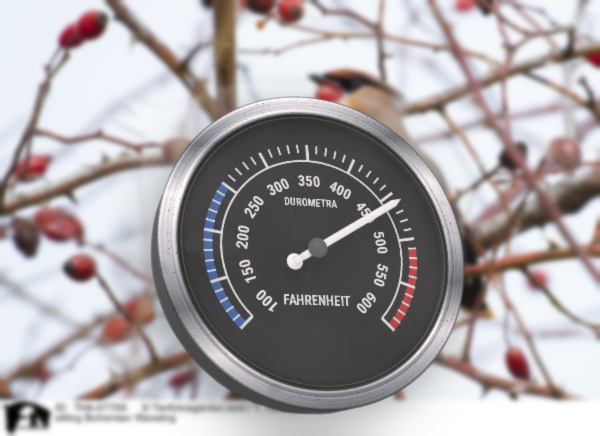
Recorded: {"value": 460, "unit": "°F"}
